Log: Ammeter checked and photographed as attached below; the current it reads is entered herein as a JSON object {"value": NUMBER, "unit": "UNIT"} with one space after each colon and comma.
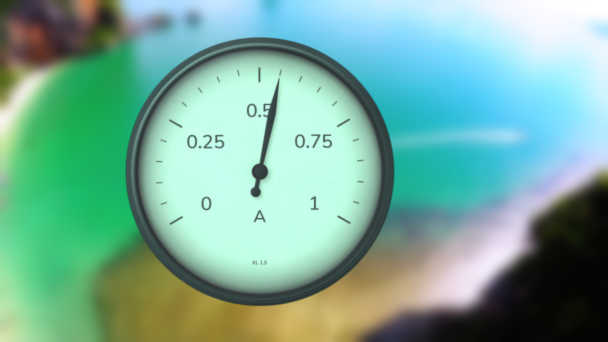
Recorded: {"value": 0.55, "unit": "A"}
